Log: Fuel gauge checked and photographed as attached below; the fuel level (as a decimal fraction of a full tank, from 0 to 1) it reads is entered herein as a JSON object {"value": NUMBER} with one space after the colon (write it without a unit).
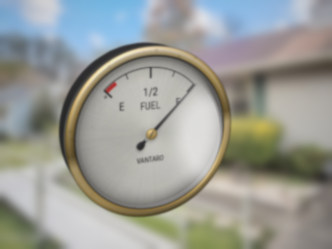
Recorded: {"value": 1}
